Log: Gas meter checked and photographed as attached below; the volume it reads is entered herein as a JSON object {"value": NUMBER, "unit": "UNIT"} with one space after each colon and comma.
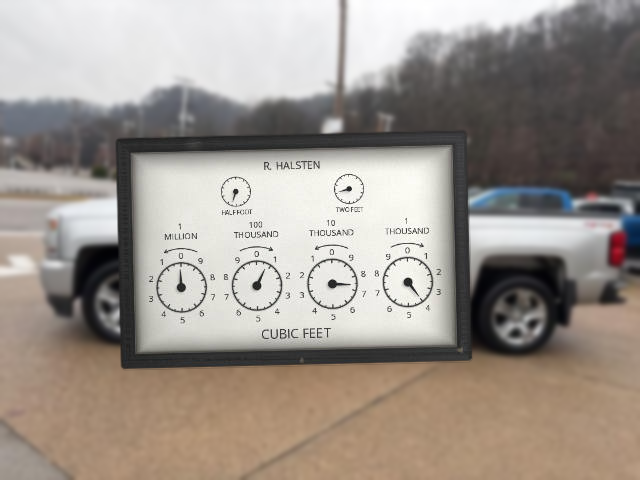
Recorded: {"value": 7400, "unit": "ft³"}
